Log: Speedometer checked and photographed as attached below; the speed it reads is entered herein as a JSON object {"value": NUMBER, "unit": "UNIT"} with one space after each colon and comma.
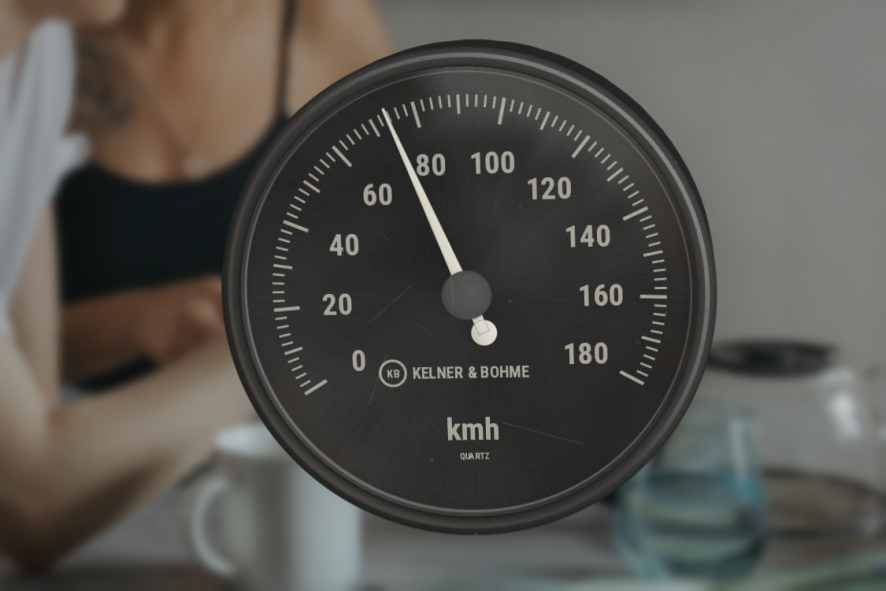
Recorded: {"value": 74, "unit": "km/h"}
